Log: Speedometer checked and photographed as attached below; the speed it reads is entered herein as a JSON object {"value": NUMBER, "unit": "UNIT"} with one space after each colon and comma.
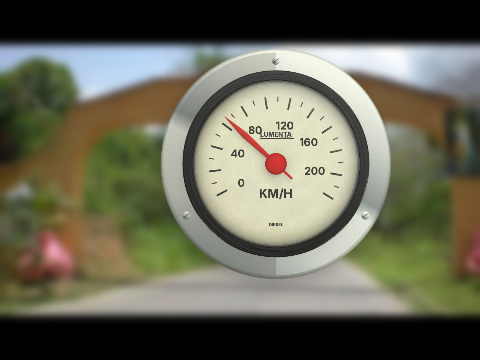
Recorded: {"value": 65, "unit": "km/h"}
